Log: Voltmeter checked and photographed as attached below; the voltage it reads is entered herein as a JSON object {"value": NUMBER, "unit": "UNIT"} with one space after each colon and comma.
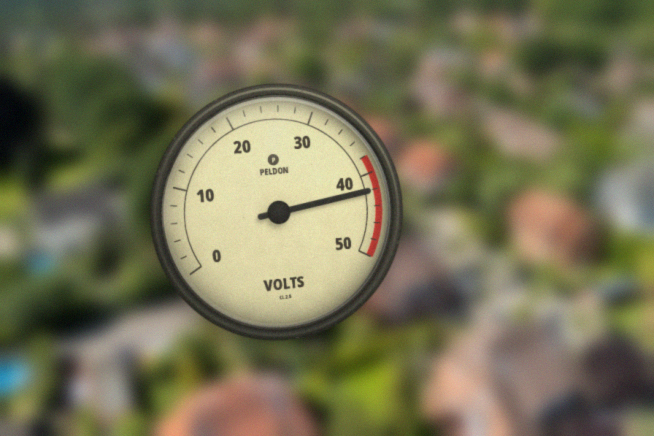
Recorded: {"value": 42, "unit": "V"}
